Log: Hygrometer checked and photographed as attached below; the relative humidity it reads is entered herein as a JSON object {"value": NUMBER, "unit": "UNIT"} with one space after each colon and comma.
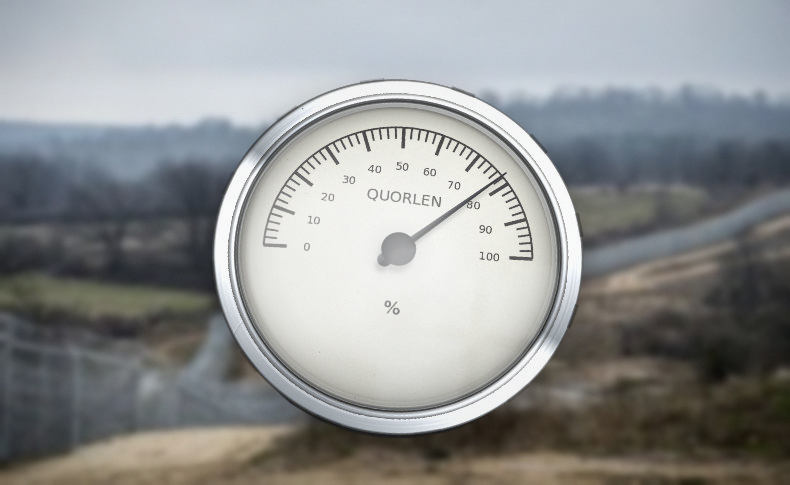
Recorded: {"value": 78, "unit": "%"}
